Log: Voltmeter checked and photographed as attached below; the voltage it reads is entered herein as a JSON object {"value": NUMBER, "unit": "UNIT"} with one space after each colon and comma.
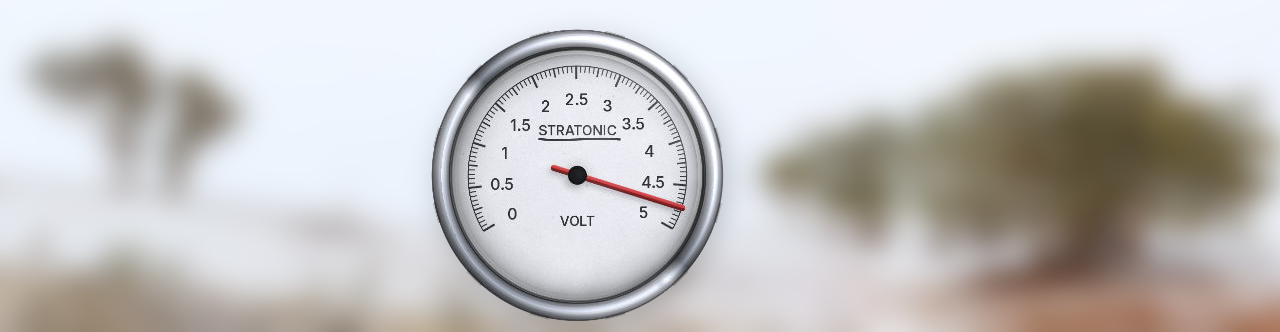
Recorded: {"value": 4.75, "unit": "V"}
